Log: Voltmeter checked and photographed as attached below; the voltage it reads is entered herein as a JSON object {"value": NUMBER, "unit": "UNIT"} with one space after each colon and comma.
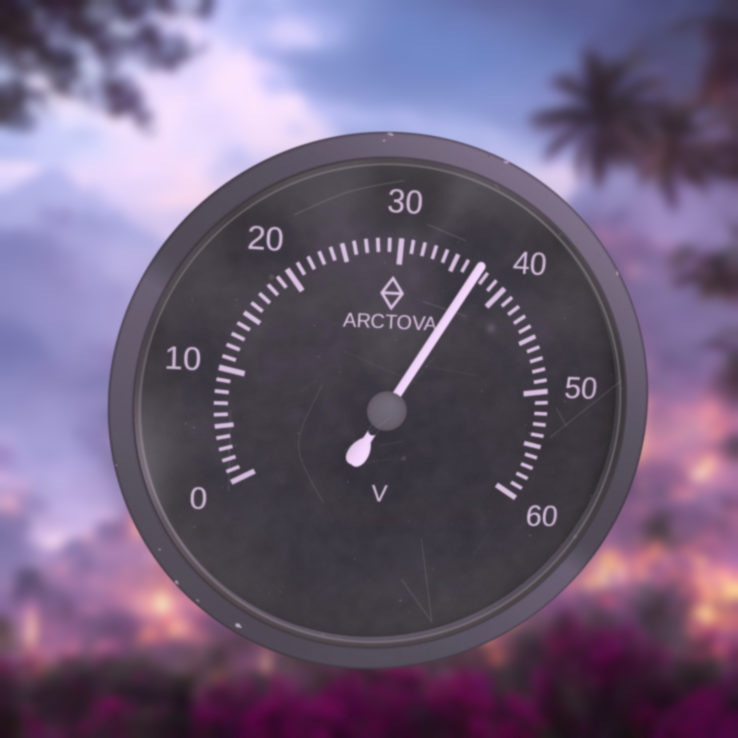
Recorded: {"value": 37, "unit": "V"}
